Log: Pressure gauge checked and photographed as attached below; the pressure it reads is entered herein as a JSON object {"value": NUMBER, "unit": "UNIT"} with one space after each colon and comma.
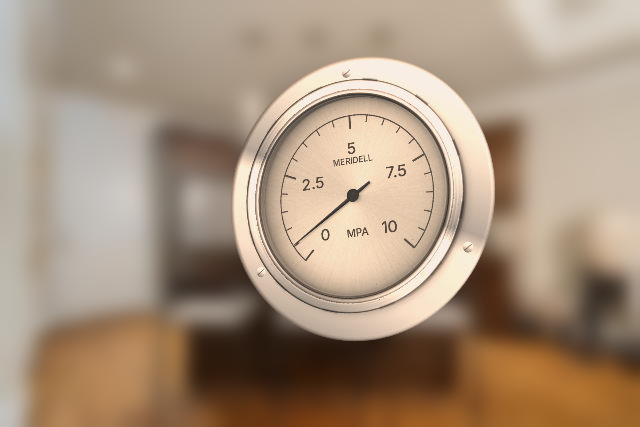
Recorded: {"value": 0.5, "unit": "MPa"}
